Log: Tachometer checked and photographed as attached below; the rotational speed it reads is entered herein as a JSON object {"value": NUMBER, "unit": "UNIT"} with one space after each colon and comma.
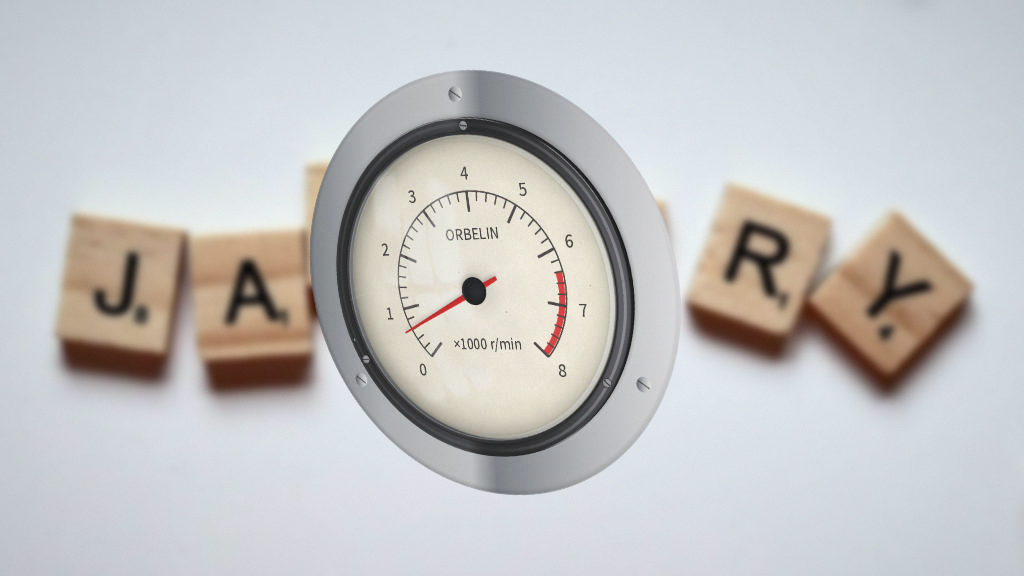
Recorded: {"value": 600, "unit": "rpm"}
